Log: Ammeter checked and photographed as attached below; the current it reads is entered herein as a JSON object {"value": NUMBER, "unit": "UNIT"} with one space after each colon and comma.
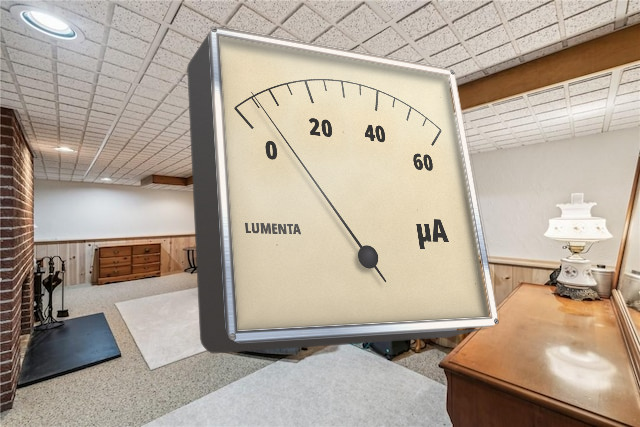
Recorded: {"value": 5, "unit": "µA"}
